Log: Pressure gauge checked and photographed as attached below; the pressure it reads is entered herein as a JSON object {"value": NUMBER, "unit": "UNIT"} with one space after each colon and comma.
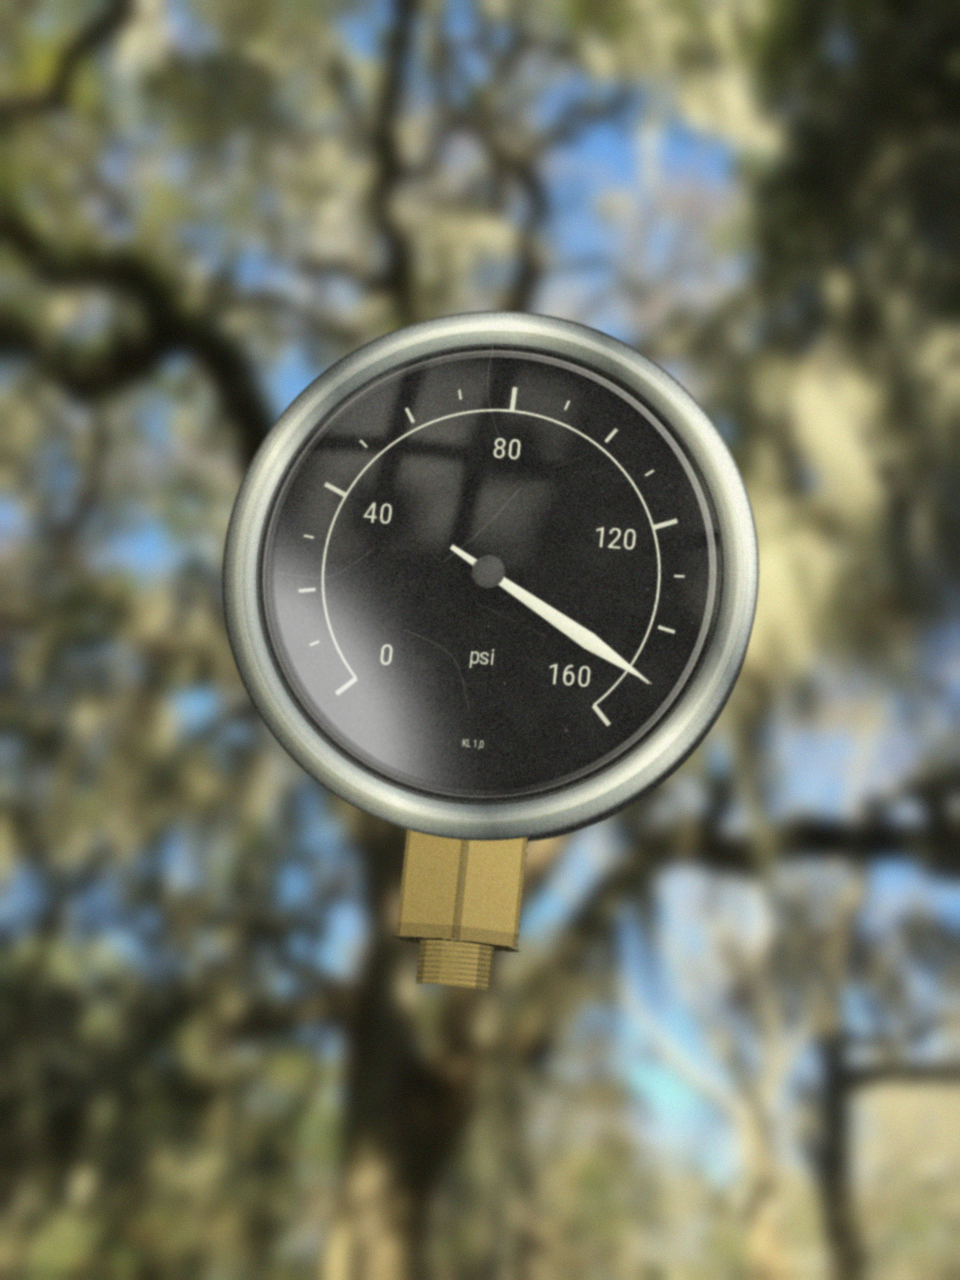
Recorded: {"value": 150, "unit": "psi"}
